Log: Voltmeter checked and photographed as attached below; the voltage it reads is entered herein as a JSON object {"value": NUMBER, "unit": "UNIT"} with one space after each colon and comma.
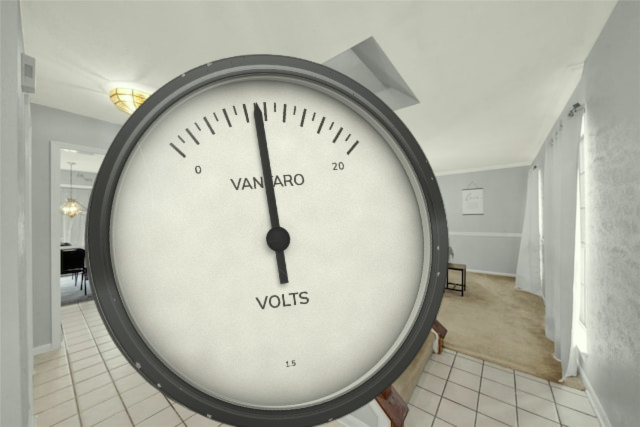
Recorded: {"value": 9, "unit": "V"}
